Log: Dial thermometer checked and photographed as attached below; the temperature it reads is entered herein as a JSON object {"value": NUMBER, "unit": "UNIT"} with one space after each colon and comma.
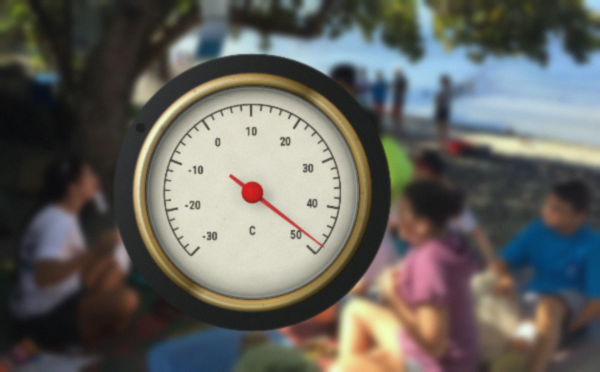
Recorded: {"value": 48, "unit": "°C"}
